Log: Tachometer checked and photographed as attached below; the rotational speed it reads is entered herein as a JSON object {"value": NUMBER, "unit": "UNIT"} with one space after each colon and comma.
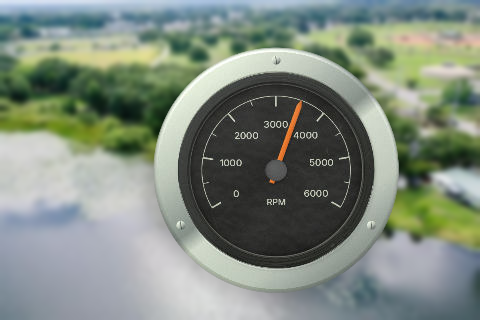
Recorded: {"value": 3500, "unit": "rpm"}
